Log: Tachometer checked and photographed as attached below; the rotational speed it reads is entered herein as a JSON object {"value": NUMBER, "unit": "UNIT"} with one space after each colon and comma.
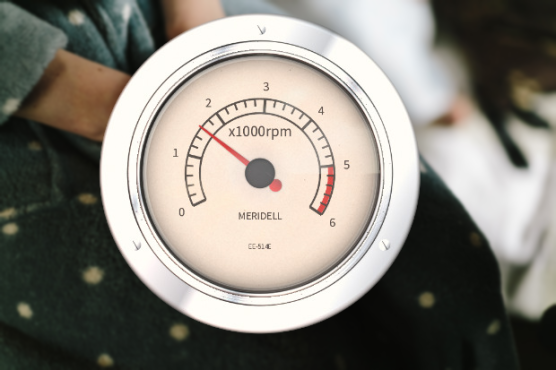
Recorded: {"value": 1600, "unit": "rpm"}
